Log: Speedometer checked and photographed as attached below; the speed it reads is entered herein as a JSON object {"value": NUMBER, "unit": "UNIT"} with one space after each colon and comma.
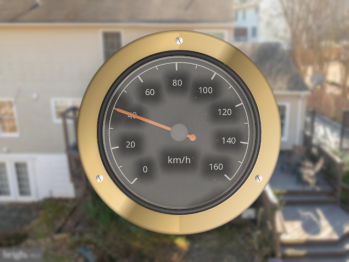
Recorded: {"value": 40, "unit": "km/h"}
